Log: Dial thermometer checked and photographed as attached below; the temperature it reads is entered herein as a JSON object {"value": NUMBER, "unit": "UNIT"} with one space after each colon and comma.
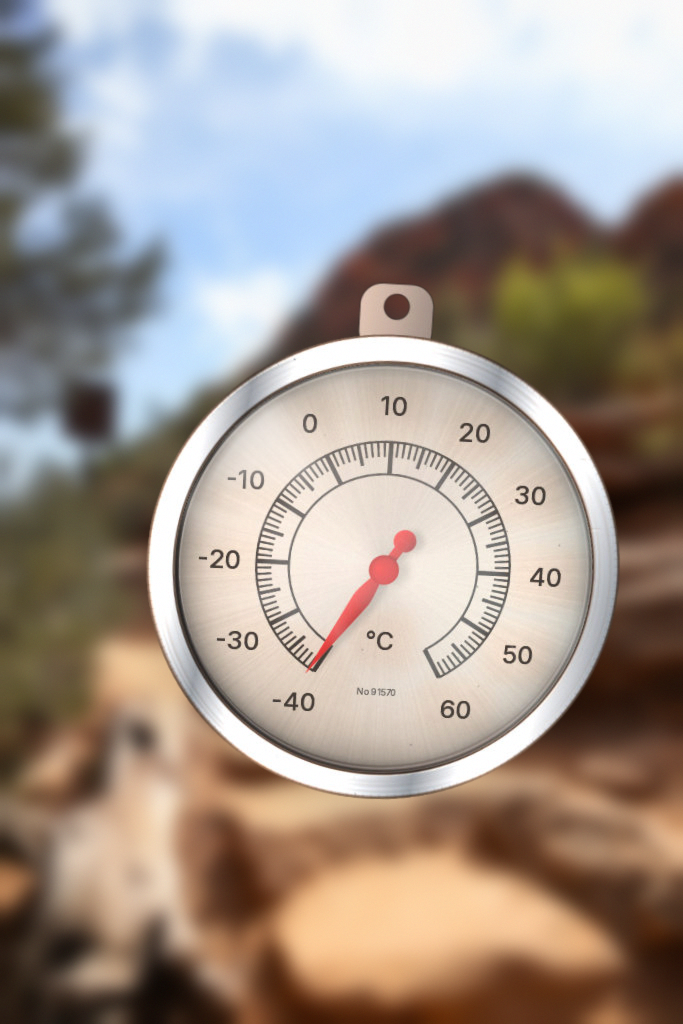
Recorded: {"value": -39, "unit": "°C"}
